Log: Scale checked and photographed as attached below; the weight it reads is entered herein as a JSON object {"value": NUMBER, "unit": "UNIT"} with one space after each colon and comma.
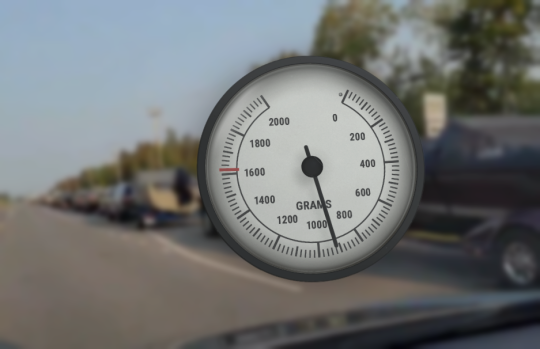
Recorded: {"value": 920, "unit": "g"}
